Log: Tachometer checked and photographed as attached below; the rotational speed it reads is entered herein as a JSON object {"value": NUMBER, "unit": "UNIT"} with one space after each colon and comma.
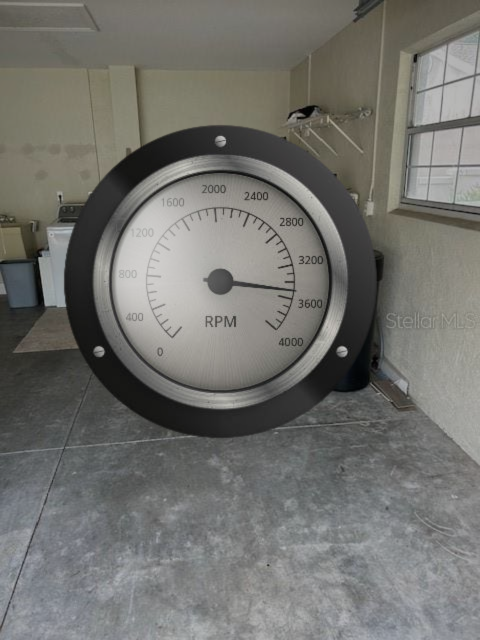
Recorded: {"value": 3500, "unit": "rpm"}
